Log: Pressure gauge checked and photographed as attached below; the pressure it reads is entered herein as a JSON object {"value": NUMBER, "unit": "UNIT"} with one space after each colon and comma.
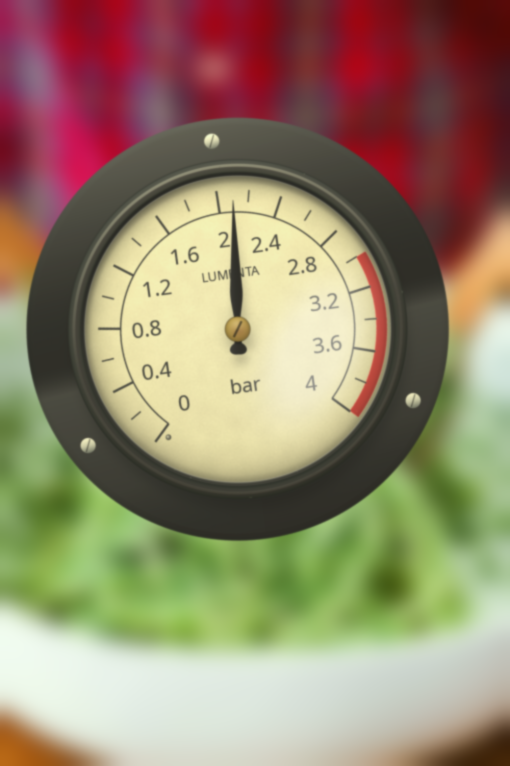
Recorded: {"value": 2.1, "unit": "bar"}
